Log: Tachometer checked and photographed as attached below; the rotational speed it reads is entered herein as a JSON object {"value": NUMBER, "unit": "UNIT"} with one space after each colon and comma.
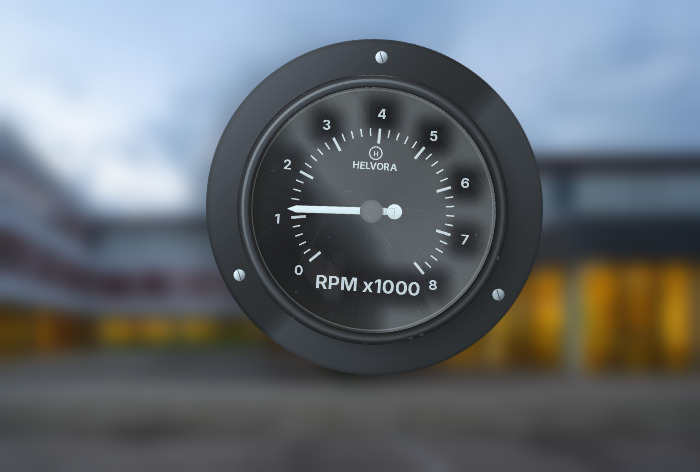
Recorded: {"value": 1200, "unit": "rpm"}
